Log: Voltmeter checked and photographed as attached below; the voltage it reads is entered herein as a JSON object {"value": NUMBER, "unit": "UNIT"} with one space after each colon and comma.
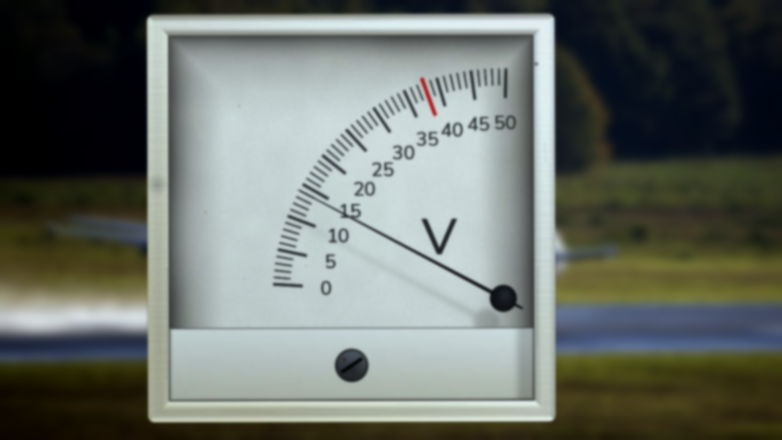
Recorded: {"value": 14, "unit": "V"}
